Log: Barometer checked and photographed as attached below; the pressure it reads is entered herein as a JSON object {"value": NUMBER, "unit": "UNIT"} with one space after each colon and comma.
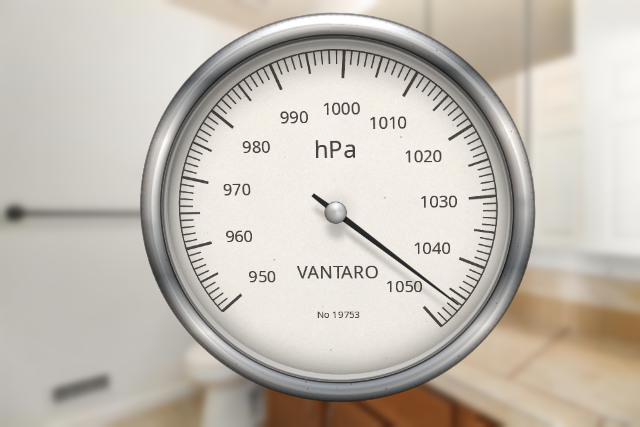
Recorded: {"value": 1046, "unit": "hPa"}
